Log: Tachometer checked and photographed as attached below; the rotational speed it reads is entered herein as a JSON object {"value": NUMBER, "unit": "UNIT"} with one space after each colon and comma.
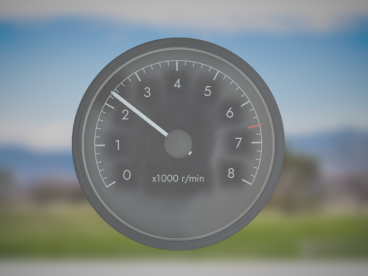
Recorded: {"value": 2300, "unit": "rpm"}
